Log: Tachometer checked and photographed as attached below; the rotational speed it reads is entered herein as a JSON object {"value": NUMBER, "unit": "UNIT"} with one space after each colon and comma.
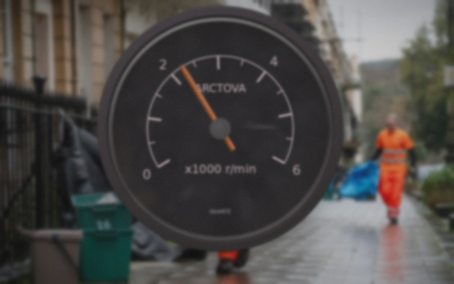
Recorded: {"value": 2250, "unit": "rpm"}
